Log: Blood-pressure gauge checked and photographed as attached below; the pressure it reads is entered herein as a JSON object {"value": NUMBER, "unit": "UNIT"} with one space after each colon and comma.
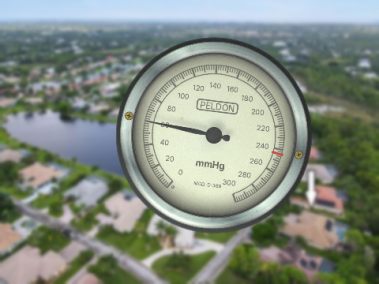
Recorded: {"value": 60, "unit": "mmHg"}
